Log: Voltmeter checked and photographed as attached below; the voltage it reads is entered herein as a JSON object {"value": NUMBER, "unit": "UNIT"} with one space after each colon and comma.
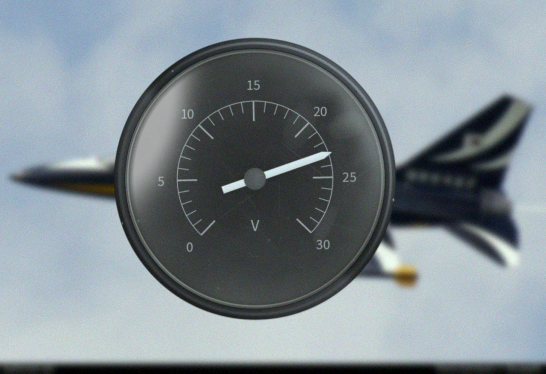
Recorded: {"value": 23, "unit": "V"}
